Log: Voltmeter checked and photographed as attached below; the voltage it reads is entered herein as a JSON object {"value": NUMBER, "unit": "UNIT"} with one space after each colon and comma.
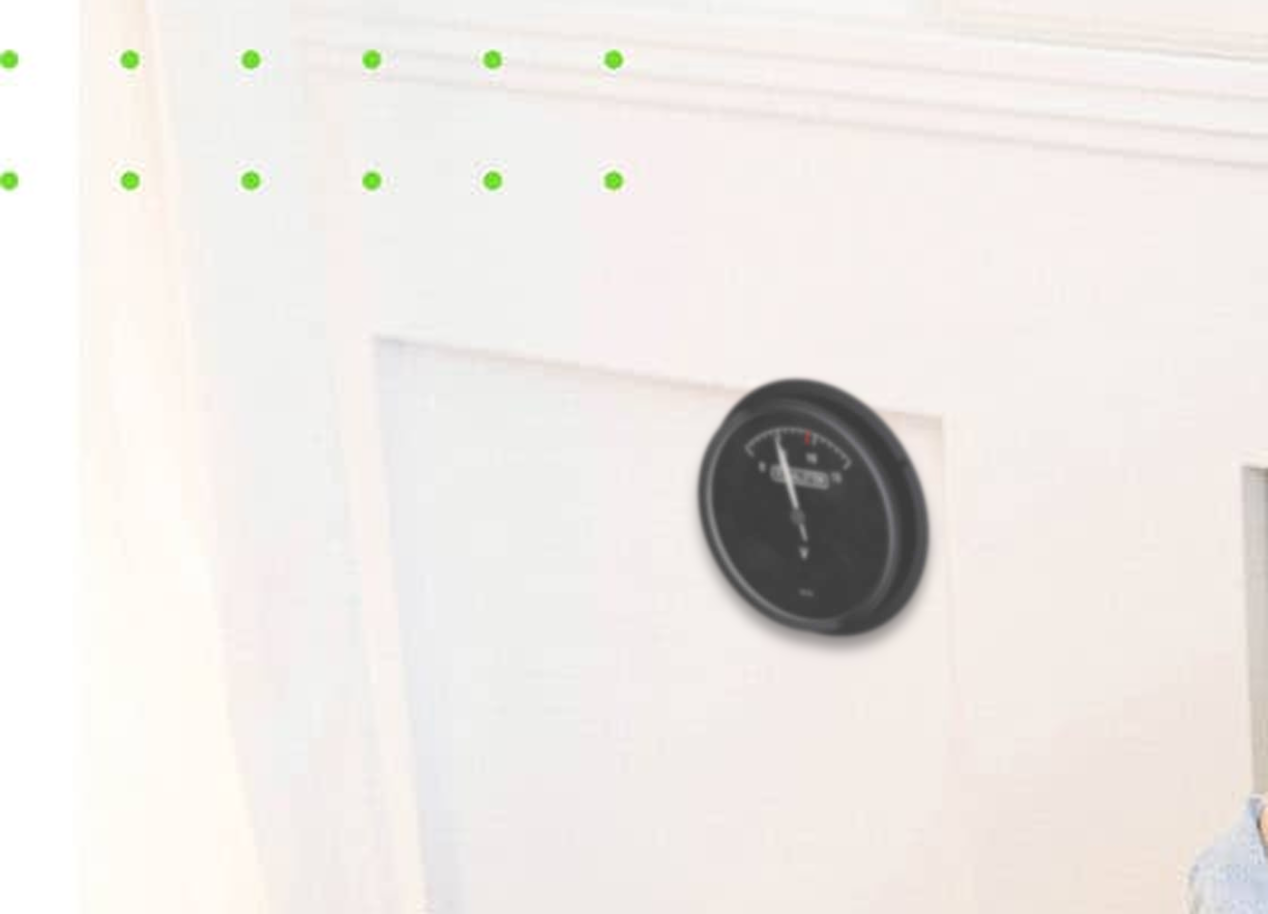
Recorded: {"value": 5, "unit": "V"}
